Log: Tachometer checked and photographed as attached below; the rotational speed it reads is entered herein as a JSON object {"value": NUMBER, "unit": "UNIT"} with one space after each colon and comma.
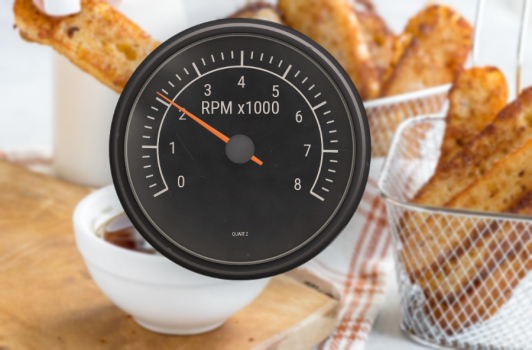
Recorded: {"value": 2100, "unit": "rpm"}
